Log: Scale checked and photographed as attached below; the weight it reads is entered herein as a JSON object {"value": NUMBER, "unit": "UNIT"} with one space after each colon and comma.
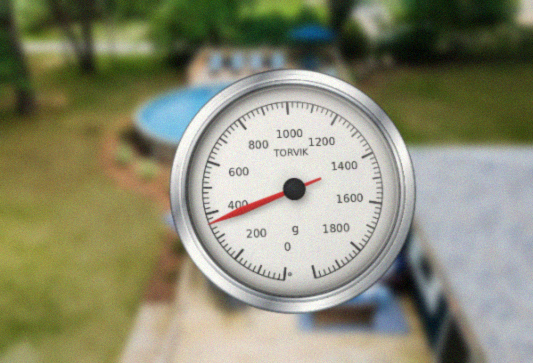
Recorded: {"value": 360, "unit": "g"}
